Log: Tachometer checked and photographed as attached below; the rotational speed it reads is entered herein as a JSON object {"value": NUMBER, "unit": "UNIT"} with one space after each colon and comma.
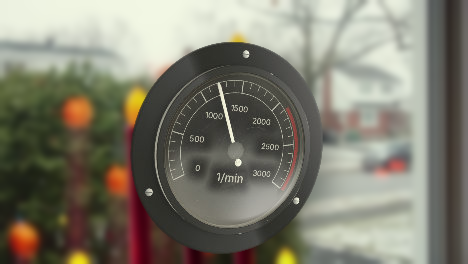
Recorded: {"value": 1200, "unit": "rpm"}
